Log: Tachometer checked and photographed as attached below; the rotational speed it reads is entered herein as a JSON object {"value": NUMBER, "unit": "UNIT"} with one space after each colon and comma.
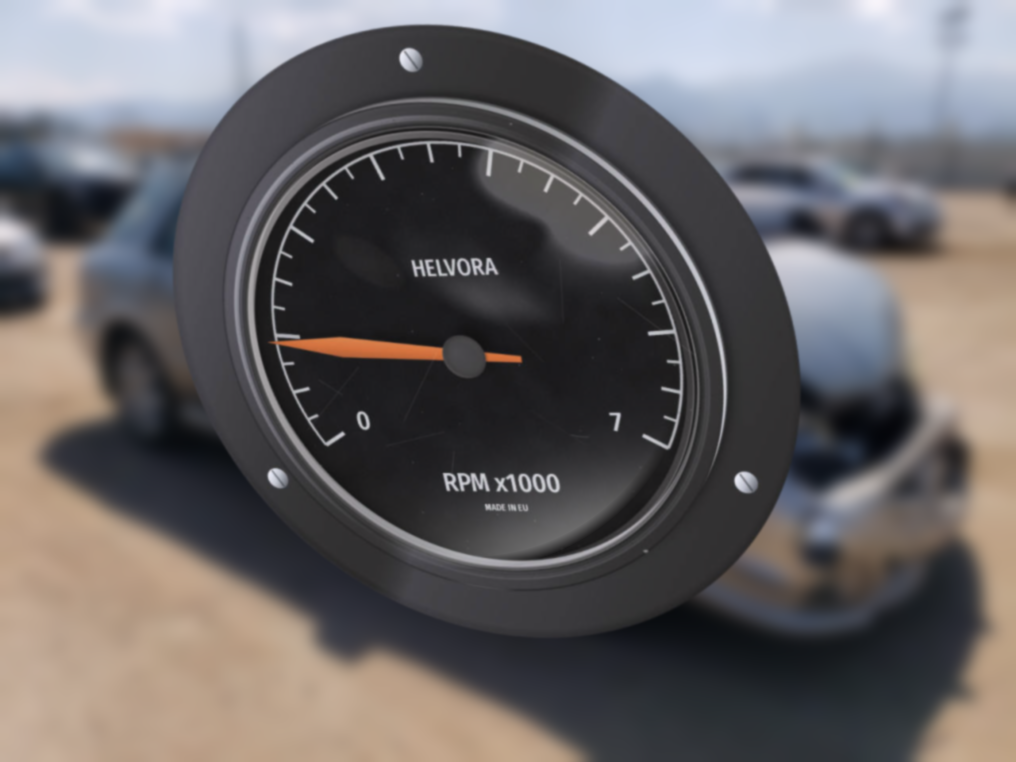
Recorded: {"value": 1000, "unit": "rpm"}
